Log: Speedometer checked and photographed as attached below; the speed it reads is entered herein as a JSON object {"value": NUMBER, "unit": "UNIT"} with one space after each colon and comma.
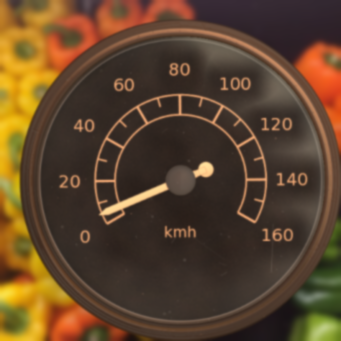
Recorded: {"value": 5, "unit": "km/h"}
